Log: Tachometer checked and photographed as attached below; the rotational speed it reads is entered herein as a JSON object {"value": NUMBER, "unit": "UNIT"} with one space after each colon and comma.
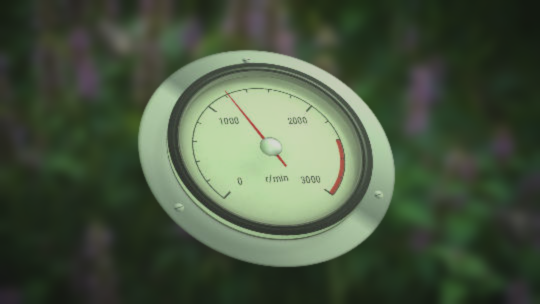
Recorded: {"value": 1200, "unit": "rpm"}
